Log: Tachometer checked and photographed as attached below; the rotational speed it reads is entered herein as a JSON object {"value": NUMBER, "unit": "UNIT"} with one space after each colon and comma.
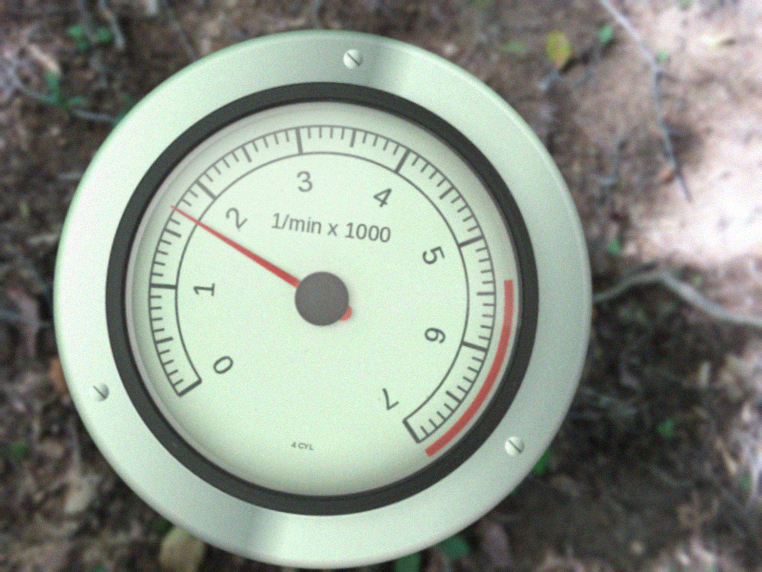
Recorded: {"value": 1700, "unit": "rpm"}
